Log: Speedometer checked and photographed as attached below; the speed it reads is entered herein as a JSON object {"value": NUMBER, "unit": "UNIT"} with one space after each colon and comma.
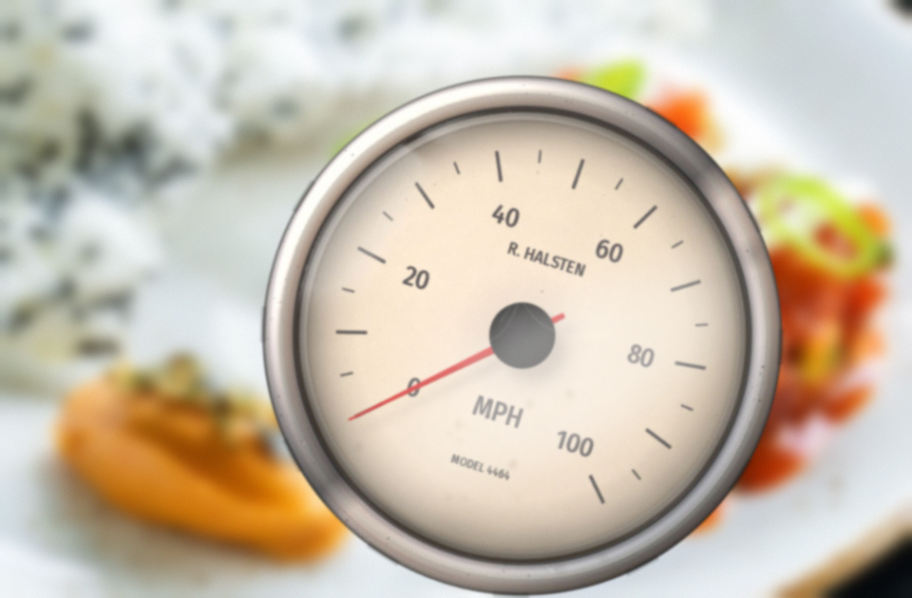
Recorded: {"value": 0, "unit": "mph"}
